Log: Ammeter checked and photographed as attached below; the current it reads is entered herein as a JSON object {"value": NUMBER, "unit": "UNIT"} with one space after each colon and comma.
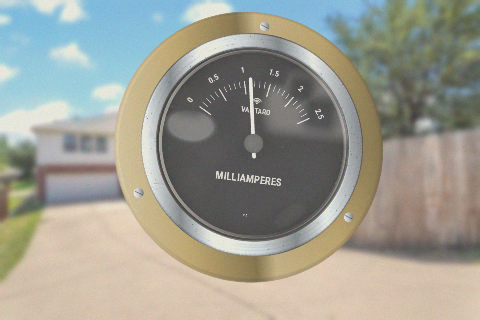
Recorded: {"value": 1.1, "unit": "mA"}
